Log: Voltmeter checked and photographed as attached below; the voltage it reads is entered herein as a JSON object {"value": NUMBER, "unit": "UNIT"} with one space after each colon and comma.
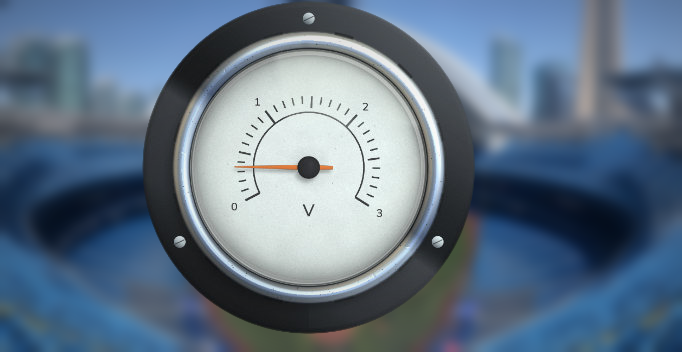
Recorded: {"value": 0.35, "unit": "V"}
